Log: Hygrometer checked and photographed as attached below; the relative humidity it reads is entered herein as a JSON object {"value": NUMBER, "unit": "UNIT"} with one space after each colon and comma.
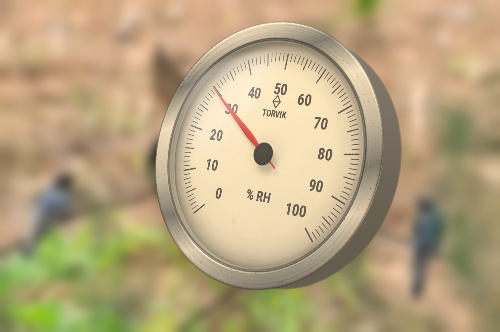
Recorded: {"value": 30, "unit": "%"}
